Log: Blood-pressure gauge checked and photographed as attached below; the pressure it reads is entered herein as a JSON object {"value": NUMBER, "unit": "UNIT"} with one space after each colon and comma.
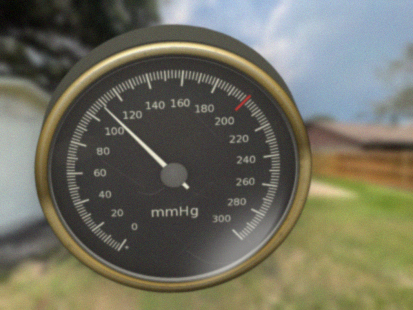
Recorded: {"value": 110, "unit": "mmHg"}
